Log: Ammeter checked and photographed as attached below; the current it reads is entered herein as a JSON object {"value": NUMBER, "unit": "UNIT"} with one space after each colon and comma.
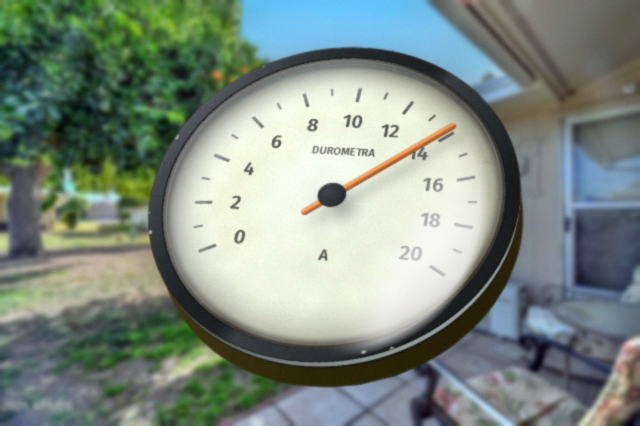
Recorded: {"value": 14, "unit": "A"}
